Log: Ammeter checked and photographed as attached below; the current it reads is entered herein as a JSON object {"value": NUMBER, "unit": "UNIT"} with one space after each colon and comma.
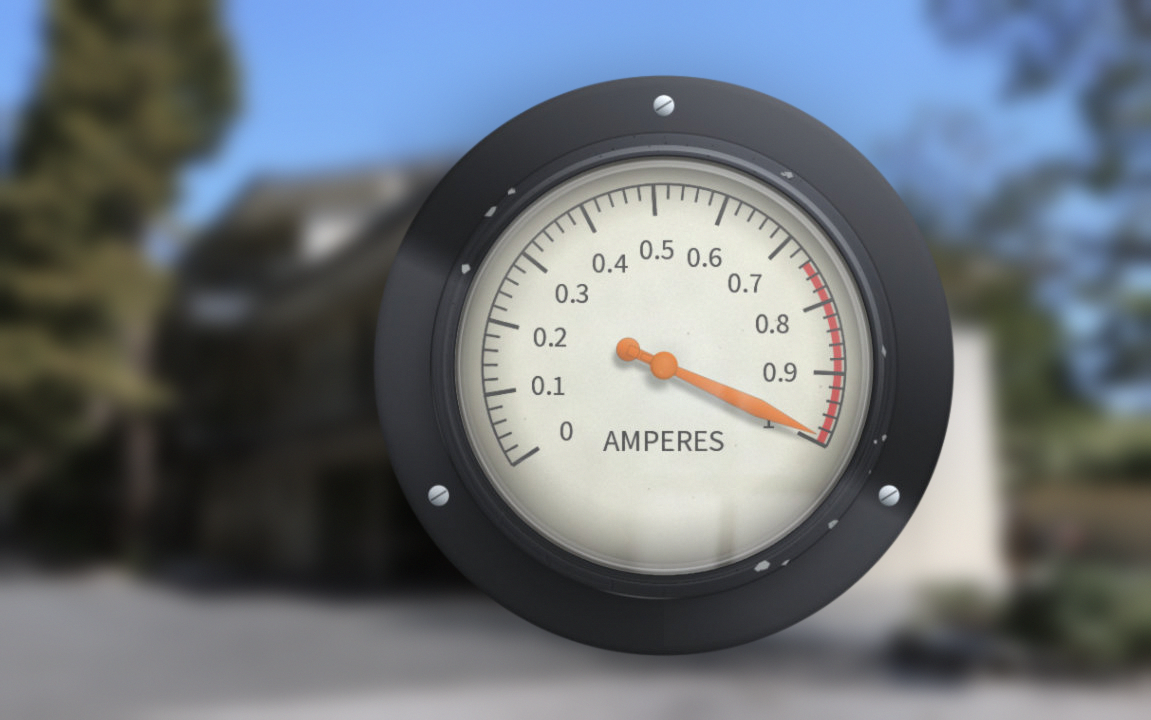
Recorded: {"value": 0.99, "unit": "A"}
